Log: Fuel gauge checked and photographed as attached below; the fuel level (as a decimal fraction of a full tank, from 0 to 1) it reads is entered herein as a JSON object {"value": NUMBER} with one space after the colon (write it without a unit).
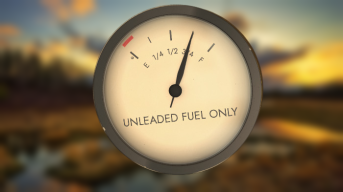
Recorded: {"value": 0.75}
